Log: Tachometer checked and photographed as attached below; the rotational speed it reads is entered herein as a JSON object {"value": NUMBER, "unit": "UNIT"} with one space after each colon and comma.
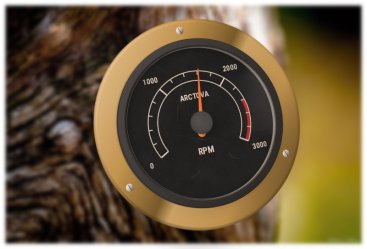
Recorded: {"value": 1600, "unit": "rpm"}
